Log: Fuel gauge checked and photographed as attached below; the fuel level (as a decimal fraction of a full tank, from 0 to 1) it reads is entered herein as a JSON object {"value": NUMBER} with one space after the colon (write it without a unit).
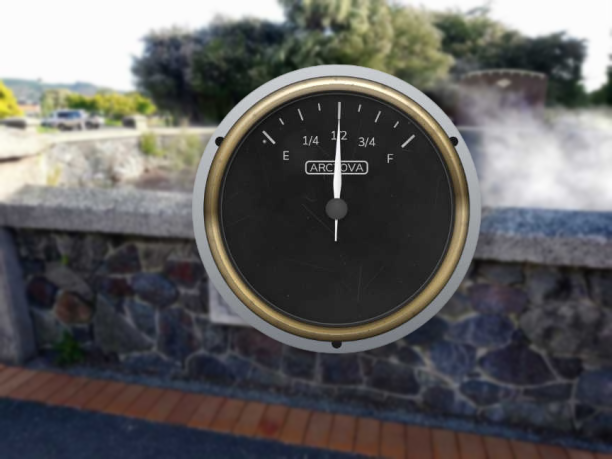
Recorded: {"value": 0.5}
